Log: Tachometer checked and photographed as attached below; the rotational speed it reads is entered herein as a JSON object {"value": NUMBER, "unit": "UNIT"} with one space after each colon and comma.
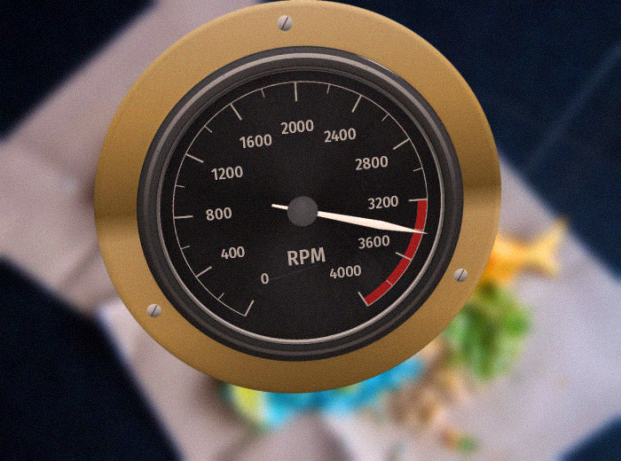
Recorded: {"value": 3400, "unit": "rpm"}
